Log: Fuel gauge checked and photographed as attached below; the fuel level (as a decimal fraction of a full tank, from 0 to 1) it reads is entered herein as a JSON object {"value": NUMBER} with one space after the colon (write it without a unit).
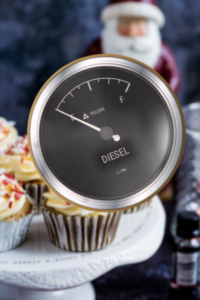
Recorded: {"value": 0}
